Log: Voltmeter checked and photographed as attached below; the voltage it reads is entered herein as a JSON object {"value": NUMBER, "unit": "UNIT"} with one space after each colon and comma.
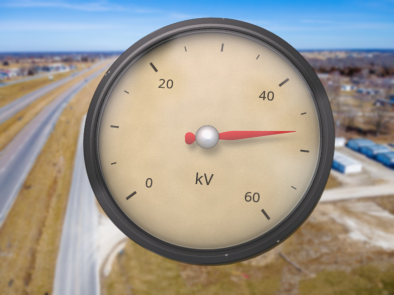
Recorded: {"value": 47.5, "unit": "kV"}
